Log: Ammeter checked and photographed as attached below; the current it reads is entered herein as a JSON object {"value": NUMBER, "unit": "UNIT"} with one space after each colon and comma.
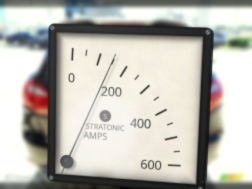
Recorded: {"value": 150, "unit": "A"}
